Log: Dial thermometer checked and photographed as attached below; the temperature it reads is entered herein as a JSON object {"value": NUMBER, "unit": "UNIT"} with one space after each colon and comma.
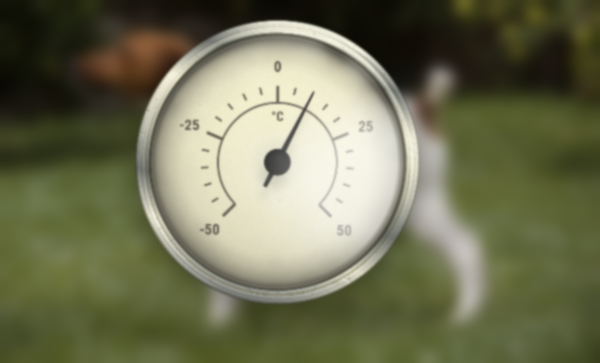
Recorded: {"value": 10, "unit": "°C"}
